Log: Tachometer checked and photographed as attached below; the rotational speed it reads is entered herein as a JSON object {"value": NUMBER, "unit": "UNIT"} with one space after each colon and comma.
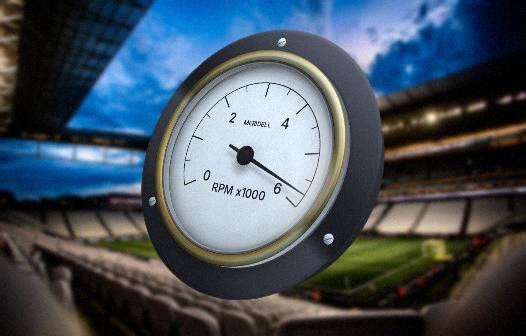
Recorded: {"value": 5750, "unit": "rpm"}
